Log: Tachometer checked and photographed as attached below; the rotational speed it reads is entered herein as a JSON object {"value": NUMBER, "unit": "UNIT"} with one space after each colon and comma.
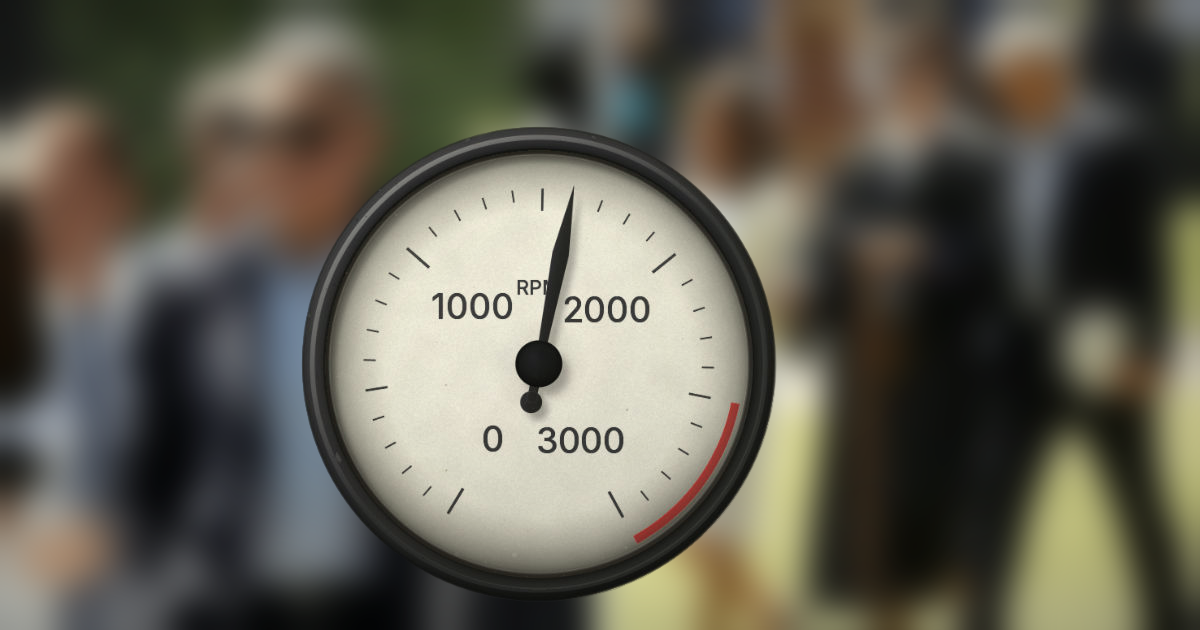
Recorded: {"value": 1600, "unit": "rpm"}
